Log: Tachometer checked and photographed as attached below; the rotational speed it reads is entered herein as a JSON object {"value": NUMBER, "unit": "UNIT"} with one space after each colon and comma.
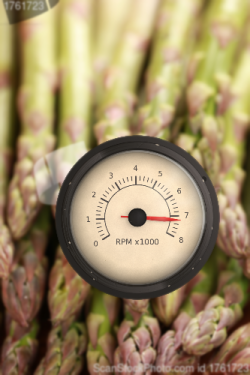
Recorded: {"value": 7200, "unit": "rpm"}
